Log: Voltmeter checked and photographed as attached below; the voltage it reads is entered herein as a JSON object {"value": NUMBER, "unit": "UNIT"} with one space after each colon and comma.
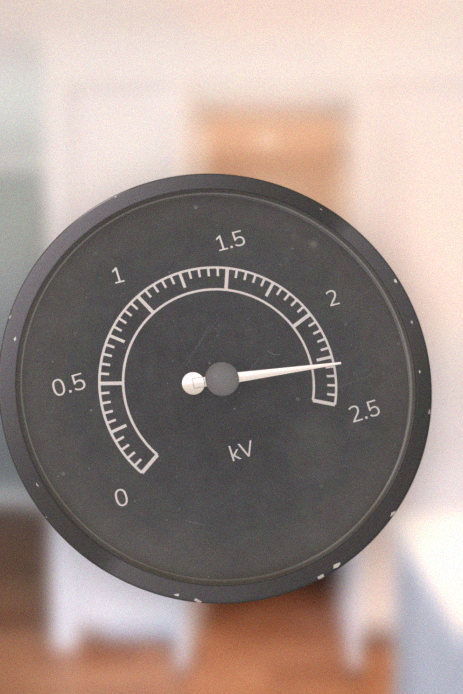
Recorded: {"value": 2.3, "unit": "kV"}
